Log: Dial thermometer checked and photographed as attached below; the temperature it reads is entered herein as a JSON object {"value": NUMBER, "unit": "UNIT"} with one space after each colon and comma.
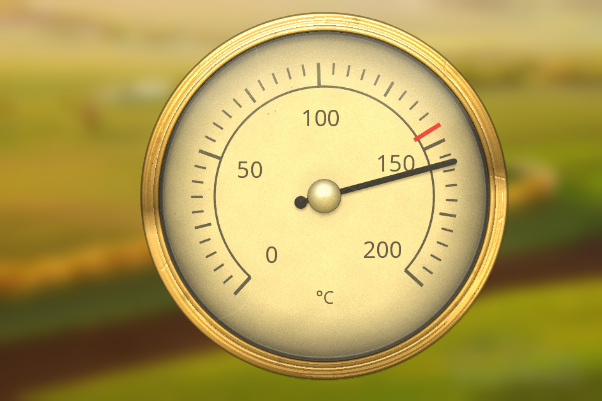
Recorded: {"value": 157.5, "unit": "°C"}
